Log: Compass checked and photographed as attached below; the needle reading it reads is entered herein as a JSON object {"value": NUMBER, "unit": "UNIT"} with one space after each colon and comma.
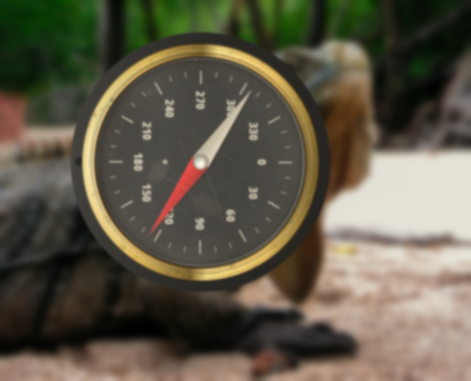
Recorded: {"value": 125, "unit": "°"}
